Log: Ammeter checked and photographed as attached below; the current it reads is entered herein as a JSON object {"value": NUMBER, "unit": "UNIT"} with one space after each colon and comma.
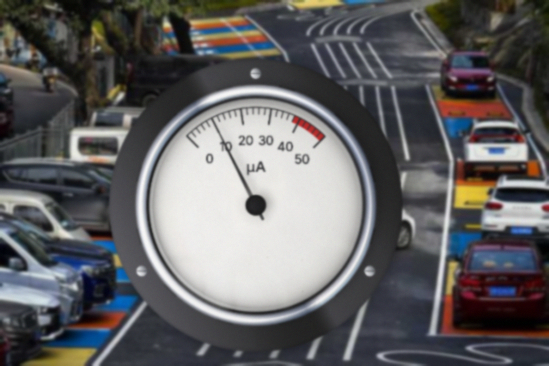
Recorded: {"value": 10, "unit": "µA"}
